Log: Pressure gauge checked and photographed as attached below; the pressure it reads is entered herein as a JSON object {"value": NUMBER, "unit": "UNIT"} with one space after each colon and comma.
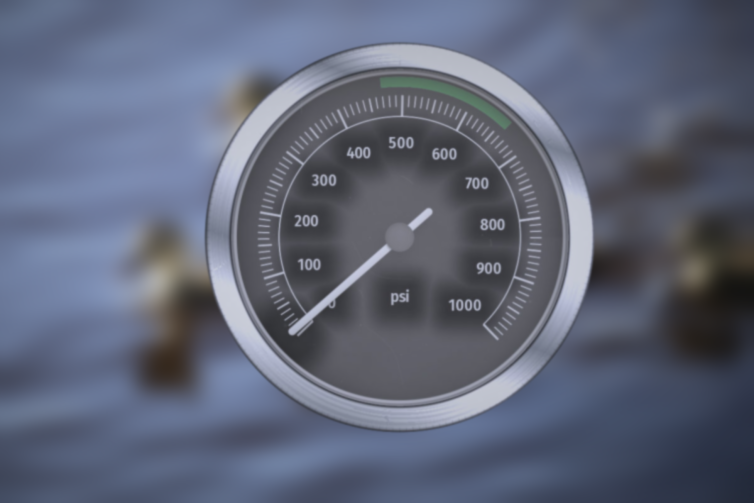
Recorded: {"value": 10, "unit": "psi"}
